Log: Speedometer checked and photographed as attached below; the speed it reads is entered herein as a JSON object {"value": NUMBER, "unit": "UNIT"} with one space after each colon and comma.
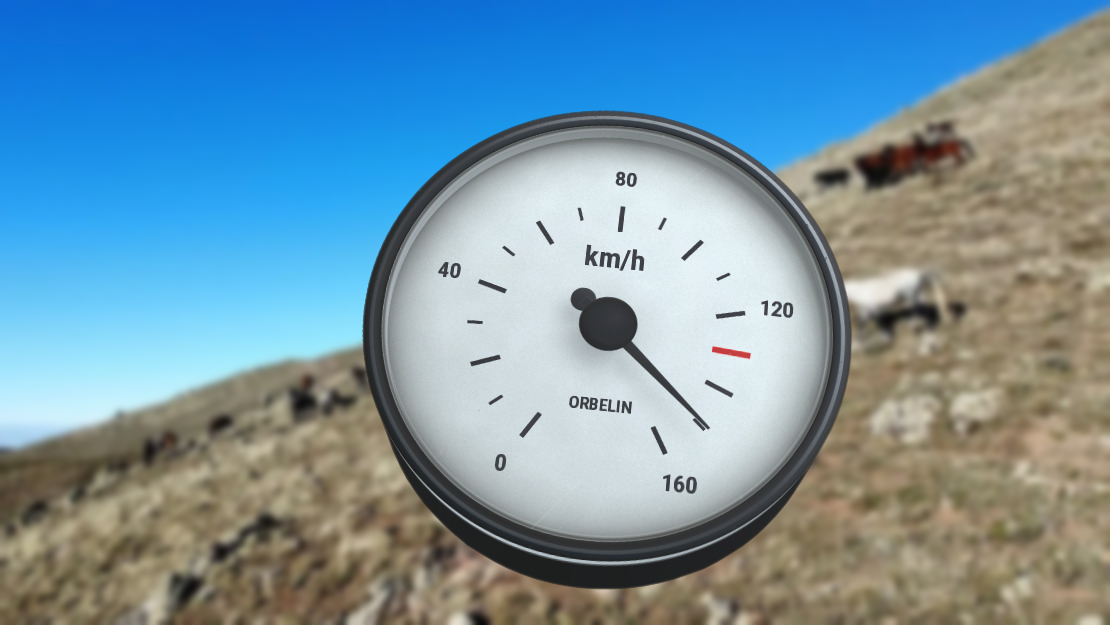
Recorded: {"value": 150, "unit": "km/h"}
